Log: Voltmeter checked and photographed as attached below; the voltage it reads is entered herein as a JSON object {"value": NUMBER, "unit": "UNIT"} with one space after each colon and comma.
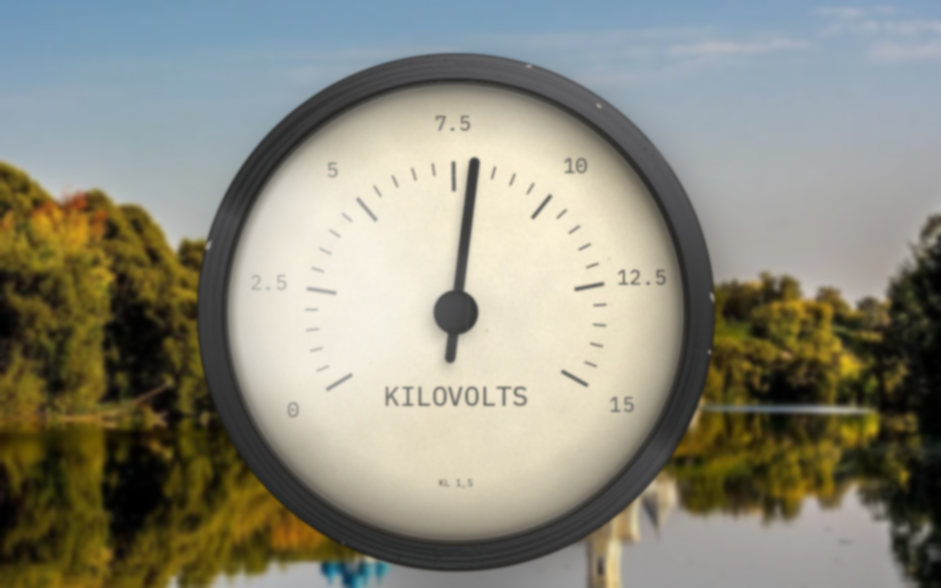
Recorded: {"value": 8, "unit": "kV"}
